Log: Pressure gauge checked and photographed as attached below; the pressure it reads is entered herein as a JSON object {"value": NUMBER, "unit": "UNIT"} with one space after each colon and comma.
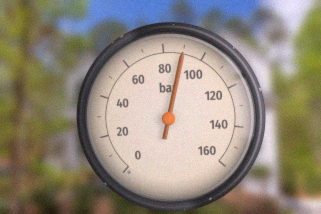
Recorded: {"value": 90, "unit": "bar"}
